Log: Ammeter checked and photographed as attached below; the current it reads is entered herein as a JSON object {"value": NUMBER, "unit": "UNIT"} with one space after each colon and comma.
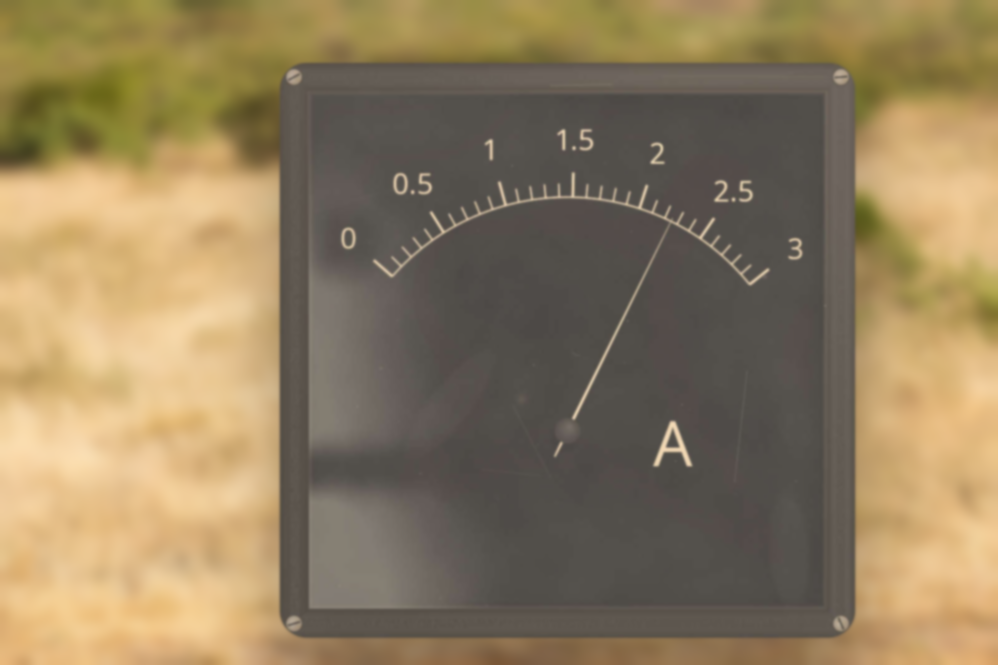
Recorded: {"value": 2.25, "unit": "A"}
